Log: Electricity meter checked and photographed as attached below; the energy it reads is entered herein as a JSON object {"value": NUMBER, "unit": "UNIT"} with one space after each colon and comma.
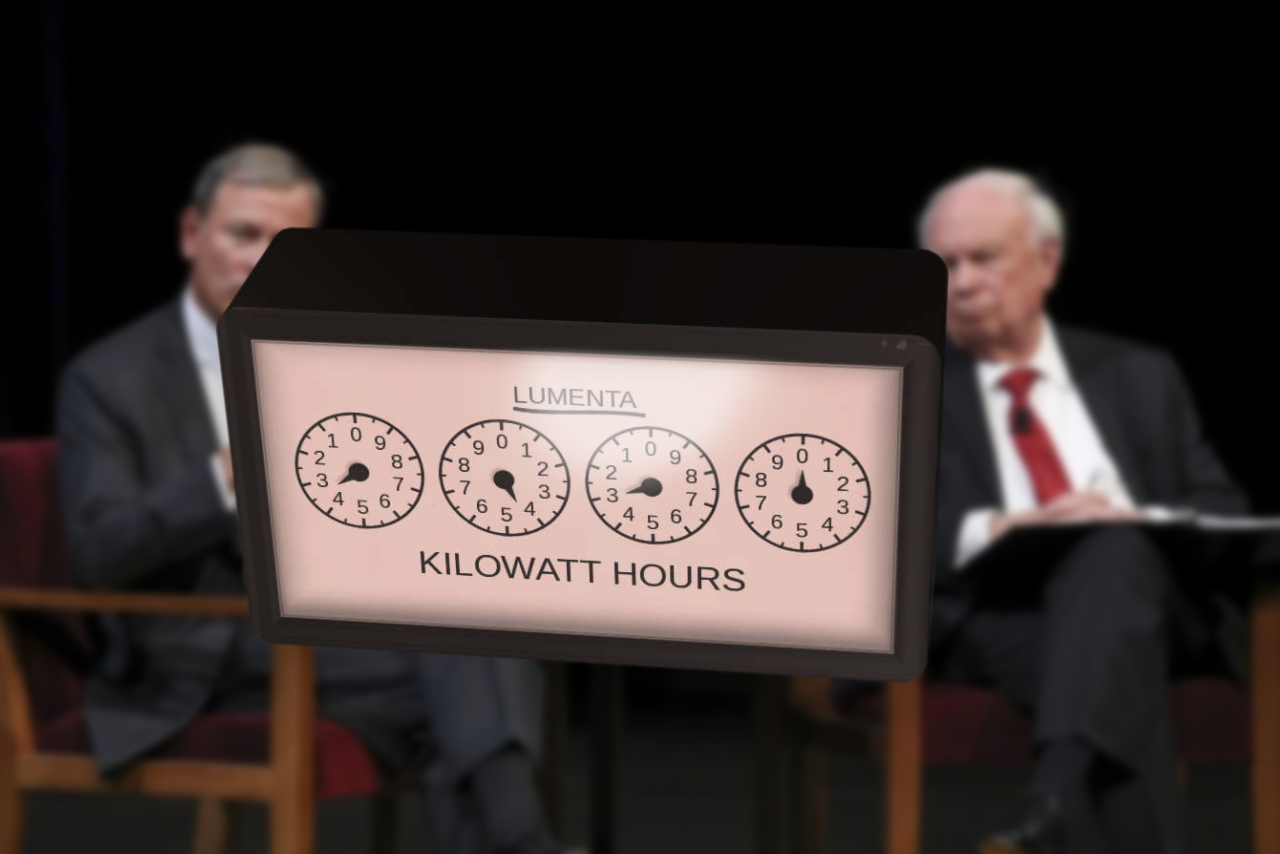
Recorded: {"value": 3430, "unit": "kWh"}
